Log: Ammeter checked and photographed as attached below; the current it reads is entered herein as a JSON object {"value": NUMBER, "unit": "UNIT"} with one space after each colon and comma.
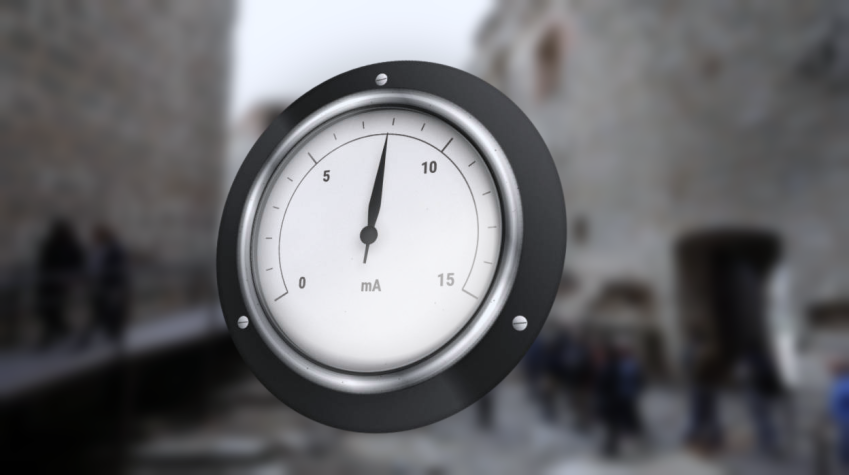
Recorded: {"value": 8, "unit": "mA"}
